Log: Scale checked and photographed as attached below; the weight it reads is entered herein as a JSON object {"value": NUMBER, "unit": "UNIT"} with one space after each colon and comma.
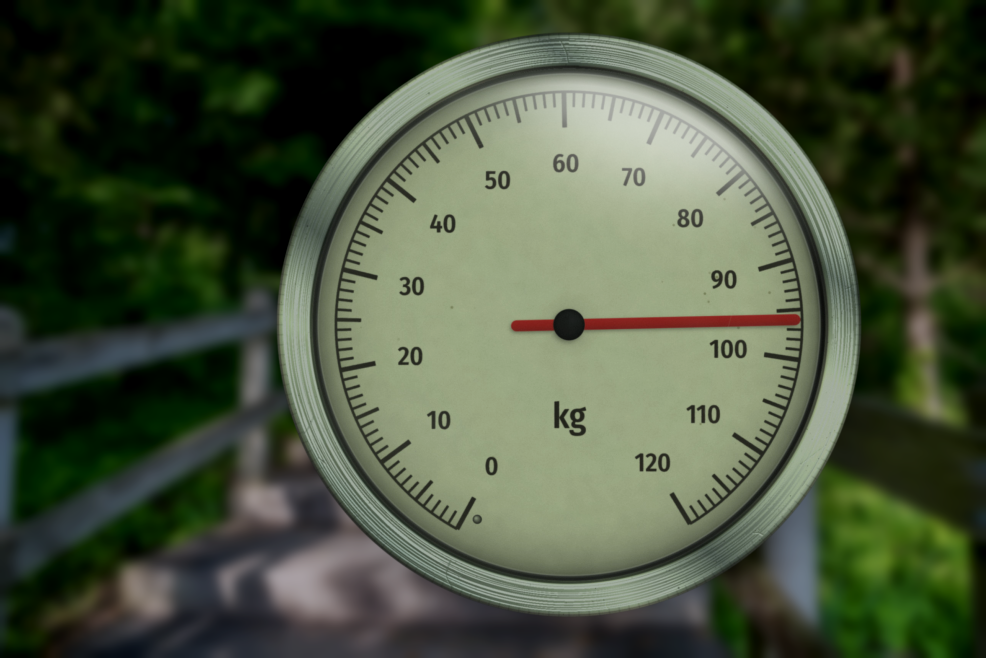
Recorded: {"value": 96, "unit": "kg"}
